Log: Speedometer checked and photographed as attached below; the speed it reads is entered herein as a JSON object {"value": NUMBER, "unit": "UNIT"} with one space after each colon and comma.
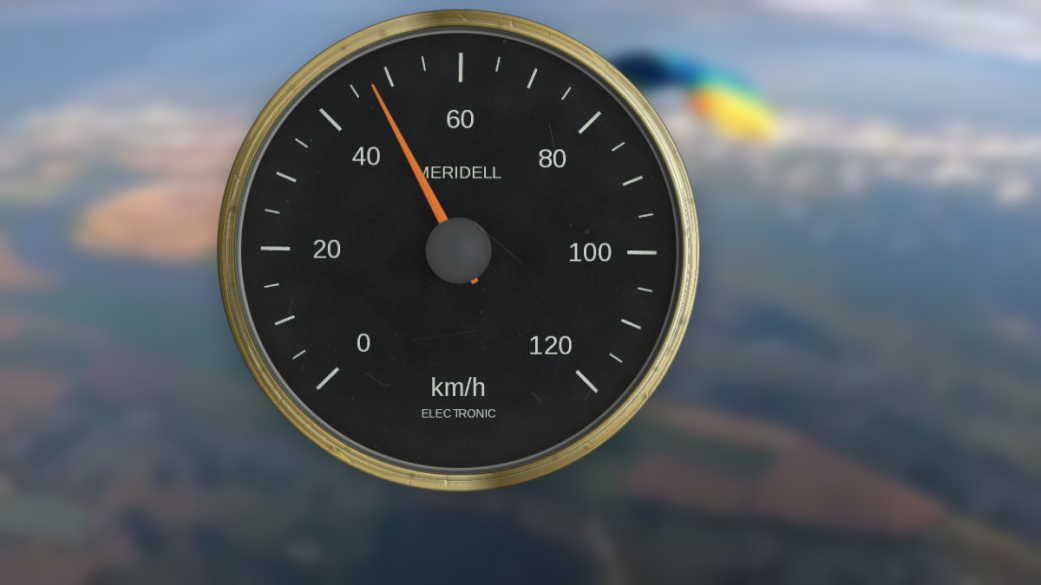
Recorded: {"value": 47.5, "unit": "km/h"}
